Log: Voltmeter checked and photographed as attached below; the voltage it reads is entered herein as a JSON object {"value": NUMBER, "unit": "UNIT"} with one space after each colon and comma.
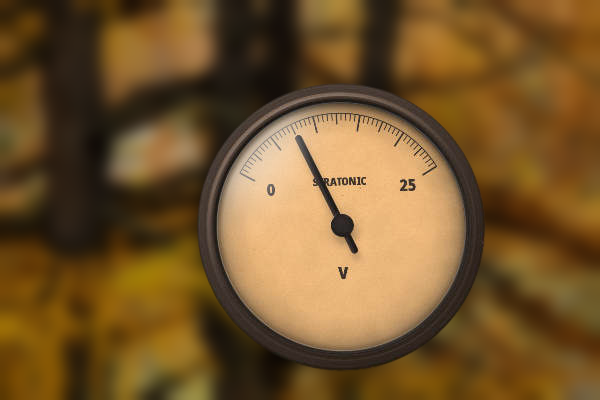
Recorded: {"value": 7.5, "unit": "V"}
